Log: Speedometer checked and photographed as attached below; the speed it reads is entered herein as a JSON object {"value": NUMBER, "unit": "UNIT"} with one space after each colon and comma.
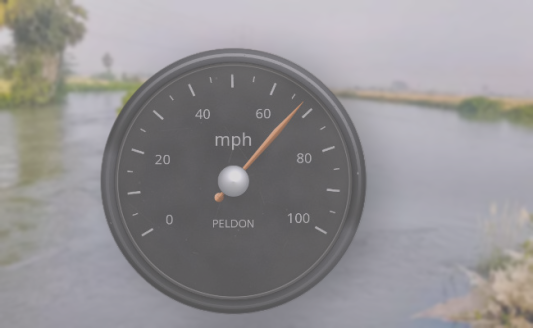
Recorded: {"value": 67.5, "unit": "mph"}
